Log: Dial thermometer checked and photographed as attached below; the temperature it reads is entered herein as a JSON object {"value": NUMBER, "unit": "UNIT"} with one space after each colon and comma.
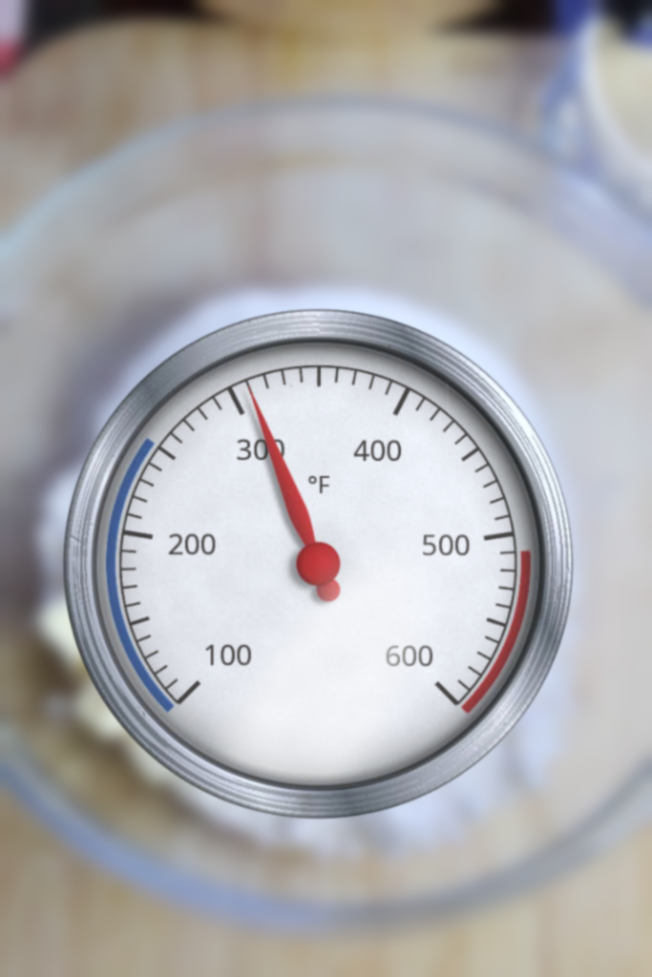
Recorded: {"value": 310, "unit": "°F"}
